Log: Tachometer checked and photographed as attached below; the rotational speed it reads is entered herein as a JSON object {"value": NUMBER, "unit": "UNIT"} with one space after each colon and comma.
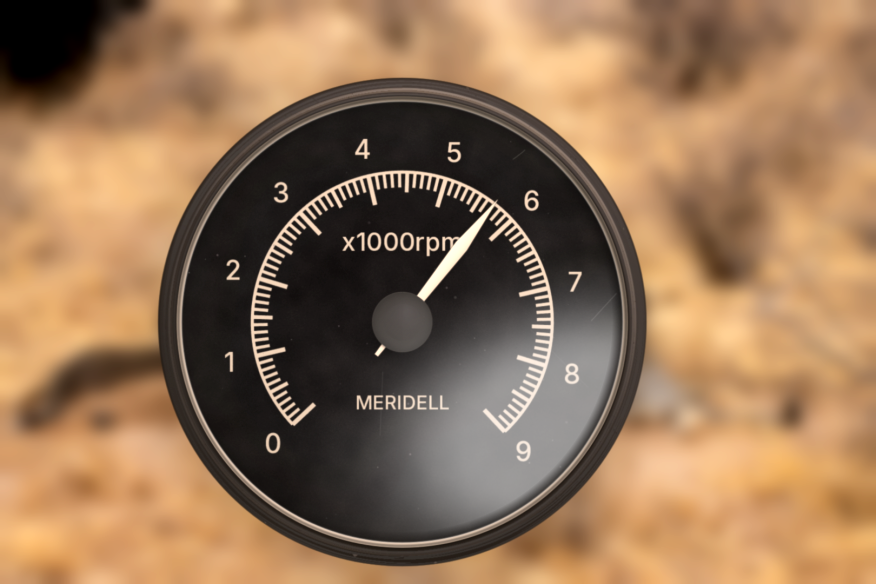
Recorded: {"value": 5700, "unit": "rpm"}
